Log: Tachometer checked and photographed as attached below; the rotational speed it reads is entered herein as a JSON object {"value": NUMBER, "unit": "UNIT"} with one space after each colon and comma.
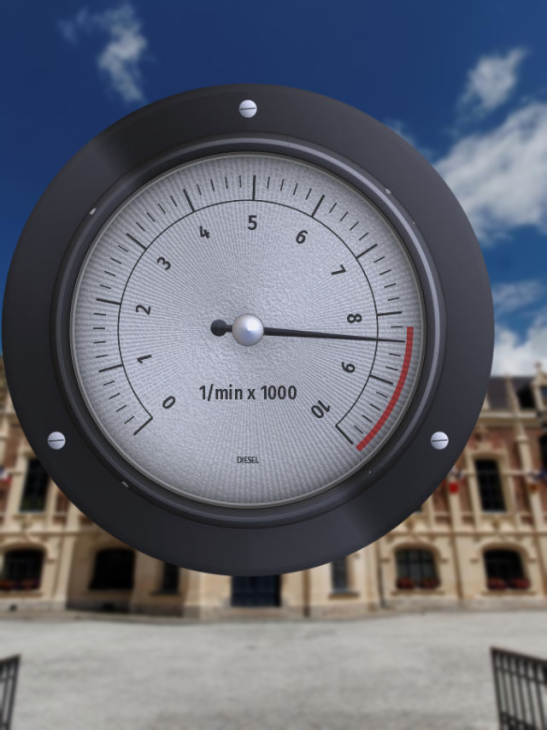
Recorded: {"value": 8400, "unit": "rpm"}
